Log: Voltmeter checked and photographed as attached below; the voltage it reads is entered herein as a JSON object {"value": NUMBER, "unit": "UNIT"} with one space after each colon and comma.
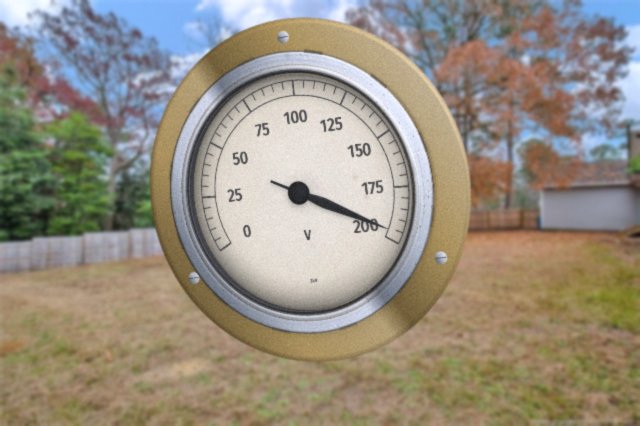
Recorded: {"value": 195, "unit": "V"}
